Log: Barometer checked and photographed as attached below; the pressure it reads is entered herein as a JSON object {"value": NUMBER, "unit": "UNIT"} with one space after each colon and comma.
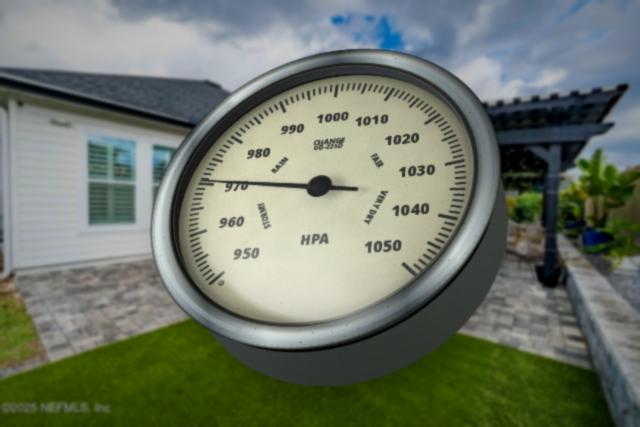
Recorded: {"value": 970, "unit": "hPa"}
